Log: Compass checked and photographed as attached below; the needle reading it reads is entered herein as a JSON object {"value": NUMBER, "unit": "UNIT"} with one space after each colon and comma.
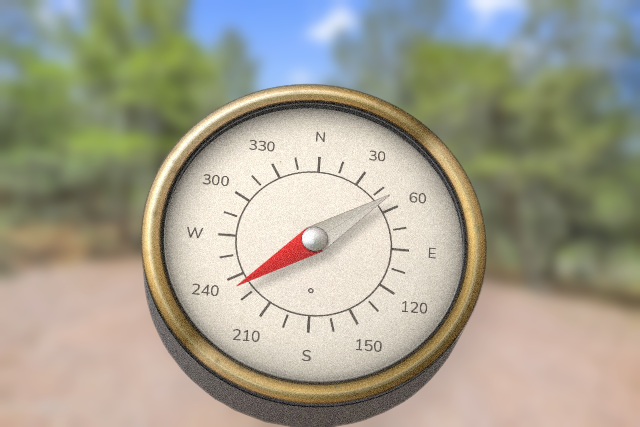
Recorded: {"value": 232.5, "unit": "°"}
